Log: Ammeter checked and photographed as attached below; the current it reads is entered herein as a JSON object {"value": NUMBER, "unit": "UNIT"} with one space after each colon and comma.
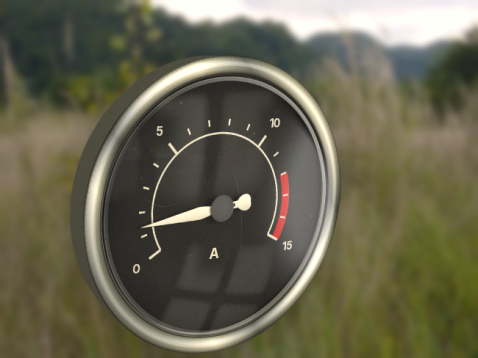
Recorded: {"value": 1.5, "unit": "A"}
